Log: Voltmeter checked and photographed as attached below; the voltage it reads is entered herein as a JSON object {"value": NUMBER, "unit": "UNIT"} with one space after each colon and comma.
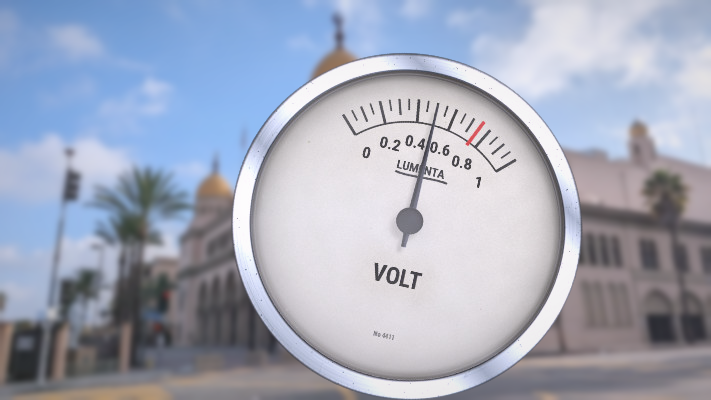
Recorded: {"value": 0.5, "unit": "V"}
